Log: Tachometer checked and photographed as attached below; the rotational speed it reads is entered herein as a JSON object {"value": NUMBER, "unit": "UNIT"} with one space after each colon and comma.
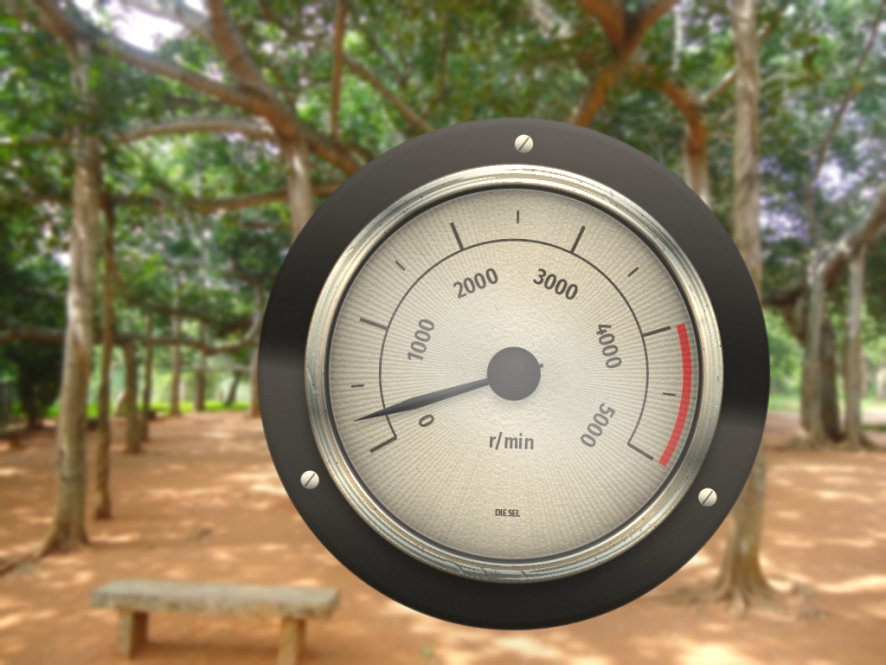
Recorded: {"value": 250, "unit": "rpm"}
